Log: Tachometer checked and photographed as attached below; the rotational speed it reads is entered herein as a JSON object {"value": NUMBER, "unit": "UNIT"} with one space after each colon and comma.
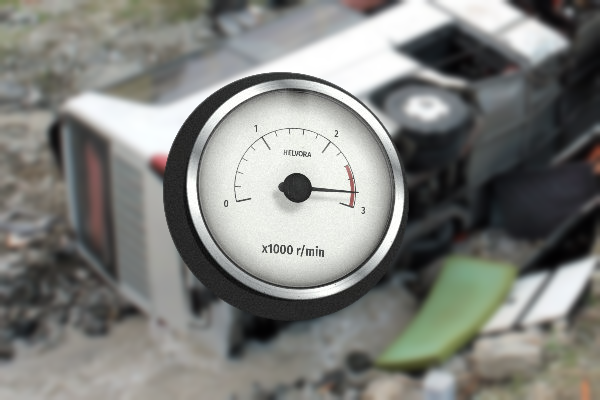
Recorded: {"value": 2800, "unit": "rpm"}
